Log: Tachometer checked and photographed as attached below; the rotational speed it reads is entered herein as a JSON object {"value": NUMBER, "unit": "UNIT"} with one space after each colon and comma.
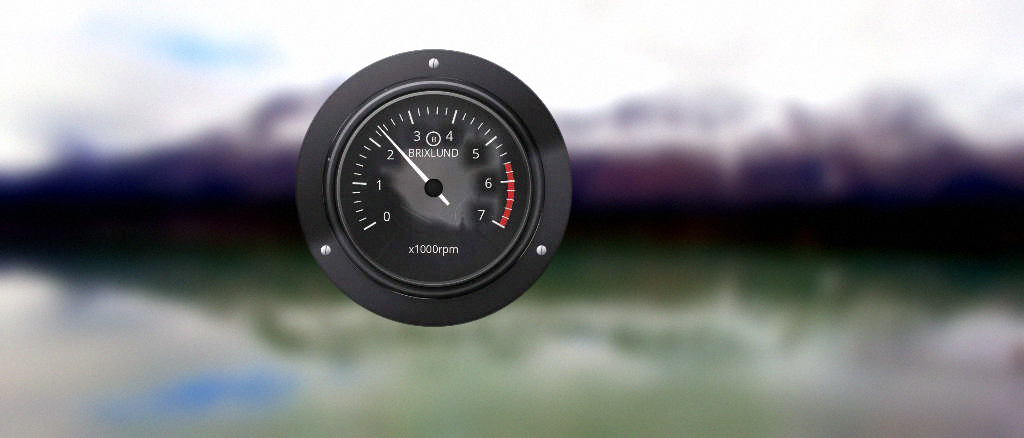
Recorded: {"value": 2300, "unit": "rpm"}
